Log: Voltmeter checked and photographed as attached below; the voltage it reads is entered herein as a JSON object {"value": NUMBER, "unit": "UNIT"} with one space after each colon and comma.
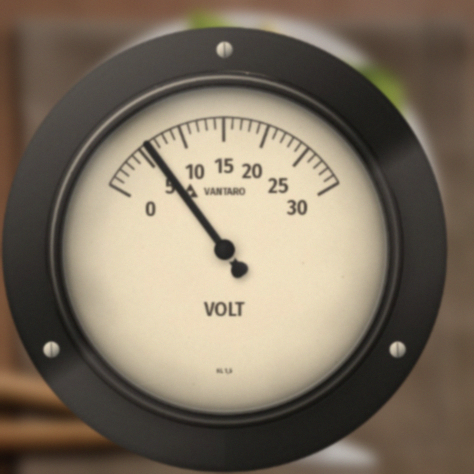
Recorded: {"value": 6, "unit": "V"}
